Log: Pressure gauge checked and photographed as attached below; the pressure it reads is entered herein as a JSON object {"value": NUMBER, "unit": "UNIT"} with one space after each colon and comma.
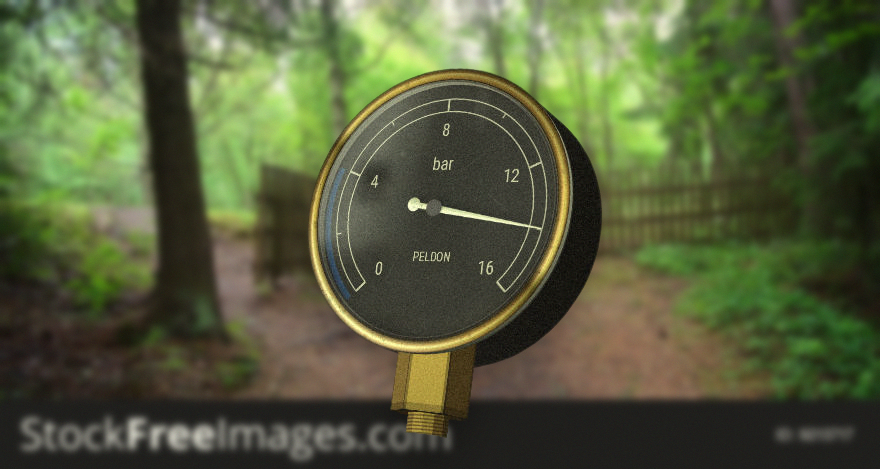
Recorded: {"value": 14, "unit": "bar"}
